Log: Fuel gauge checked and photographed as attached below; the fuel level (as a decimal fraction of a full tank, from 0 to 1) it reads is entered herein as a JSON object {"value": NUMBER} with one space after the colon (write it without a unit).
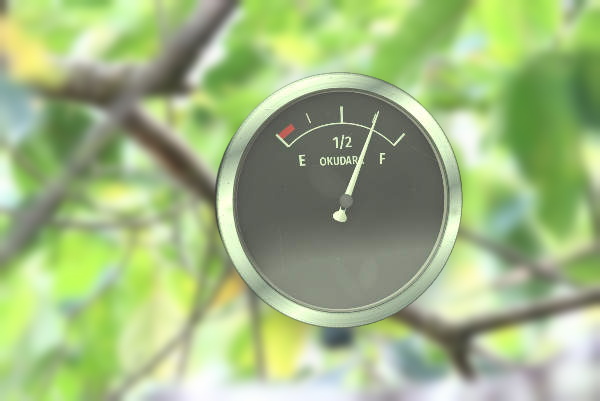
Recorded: {"value": 0.75}
